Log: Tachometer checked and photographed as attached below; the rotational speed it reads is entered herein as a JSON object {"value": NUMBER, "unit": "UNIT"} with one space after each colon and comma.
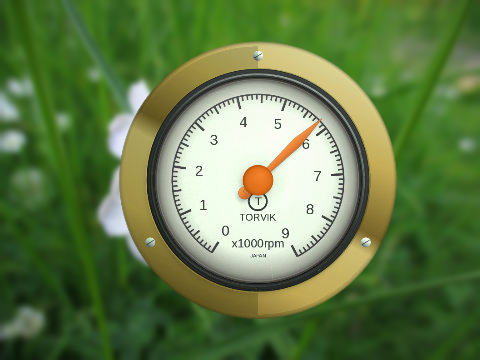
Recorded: {"value": 5800, "unit": "rpm"}
